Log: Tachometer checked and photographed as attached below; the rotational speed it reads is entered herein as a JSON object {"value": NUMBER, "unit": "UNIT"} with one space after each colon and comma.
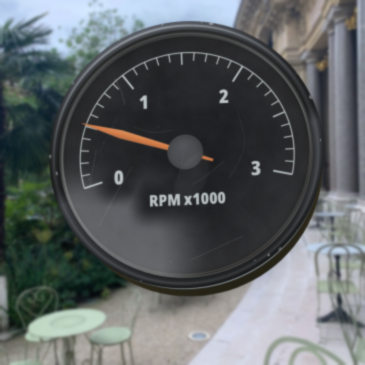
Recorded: {"value": 500, "unit": "rpm"}
